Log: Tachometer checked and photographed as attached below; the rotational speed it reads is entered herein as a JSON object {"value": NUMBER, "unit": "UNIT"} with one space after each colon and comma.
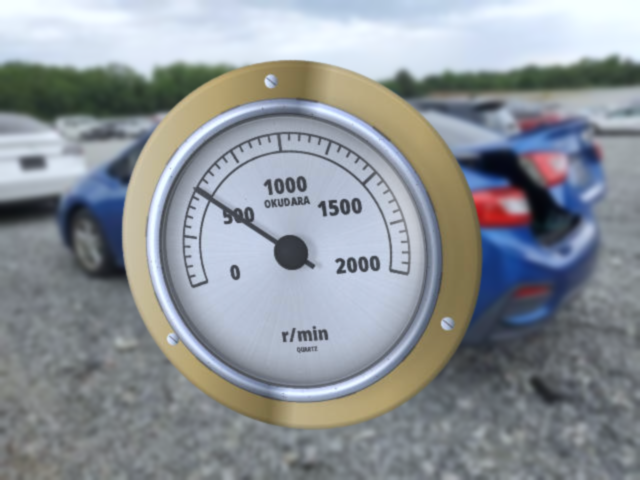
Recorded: {"value": 500, "unit": "rpm"}
